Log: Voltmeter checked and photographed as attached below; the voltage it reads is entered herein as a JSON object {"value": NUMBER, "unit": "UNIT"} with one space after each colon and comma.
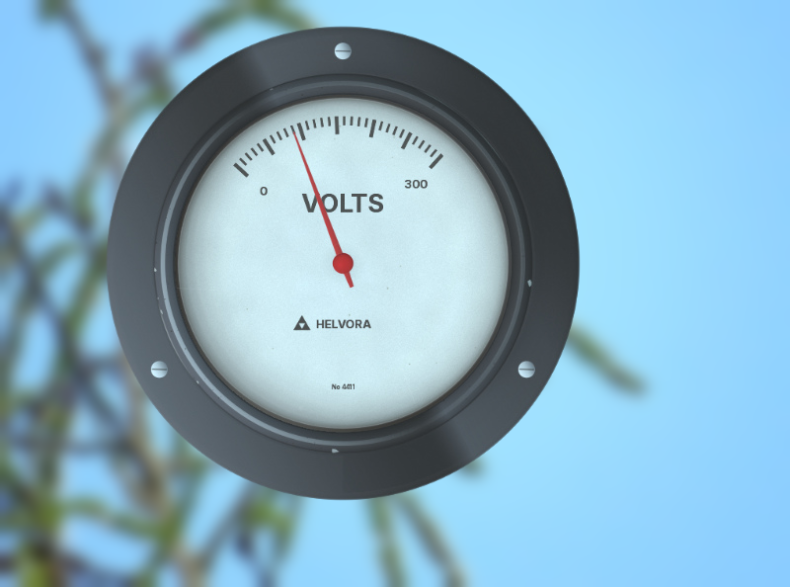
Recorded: {"value": 90, "unit": "V"}
